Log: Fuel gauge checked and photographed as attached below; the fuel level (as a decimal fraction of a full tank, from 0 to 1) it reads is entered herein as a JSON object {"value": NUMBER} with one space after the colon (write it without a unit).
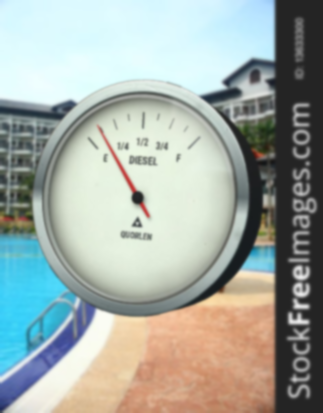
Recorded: {"value": 0.125}
